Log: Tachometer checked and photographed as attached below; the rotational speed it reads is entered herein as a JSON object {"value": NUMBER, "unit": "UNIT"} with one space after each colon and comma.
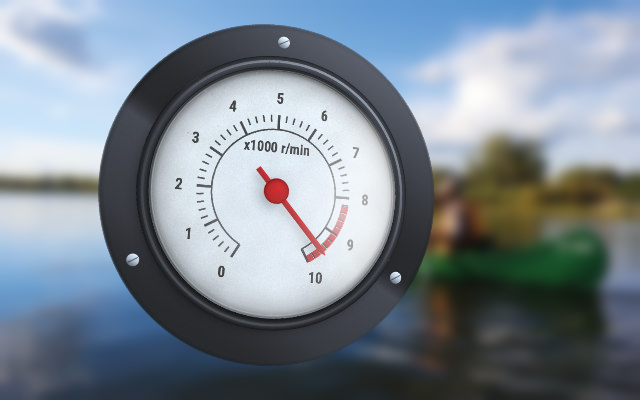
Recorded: {"value": 9600, "unit": "rpm"}
